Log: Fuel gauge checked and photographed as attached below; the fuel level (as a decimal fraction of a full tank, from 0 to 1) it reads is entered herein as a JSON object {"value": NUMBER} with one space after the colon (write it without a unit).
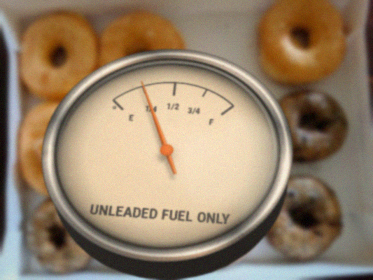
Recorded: {"value": 0.25}
